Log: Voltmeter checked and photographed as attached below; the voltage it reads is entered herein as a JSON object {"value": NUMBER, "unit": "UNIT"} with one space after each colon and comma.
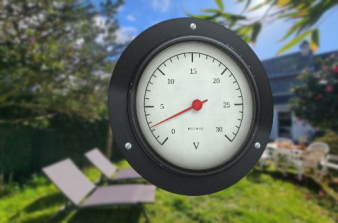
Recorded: {"value": 2.5, "unit": "V"}
